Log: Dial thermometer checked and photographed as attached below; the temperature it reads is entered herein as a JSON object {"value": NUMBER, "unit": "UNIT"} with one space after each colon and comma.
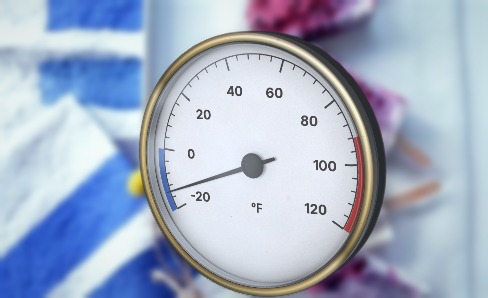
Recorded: {"value": -14, "unit": "°F"}
